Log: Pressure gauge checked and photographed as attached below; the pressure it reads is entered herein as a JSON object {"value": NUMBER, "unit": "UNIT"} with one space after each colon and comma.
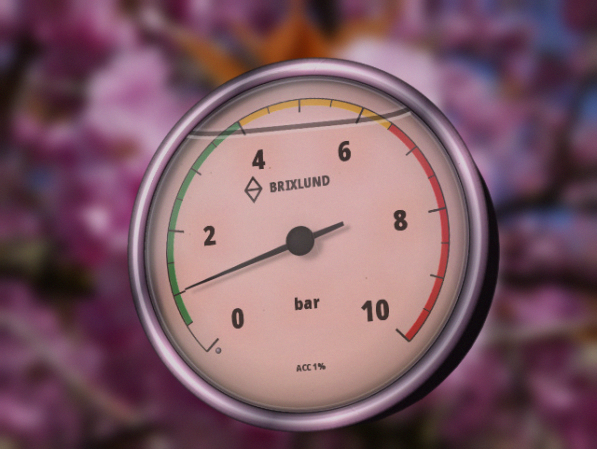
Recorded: {"value": 1, "unit": "bar"}
